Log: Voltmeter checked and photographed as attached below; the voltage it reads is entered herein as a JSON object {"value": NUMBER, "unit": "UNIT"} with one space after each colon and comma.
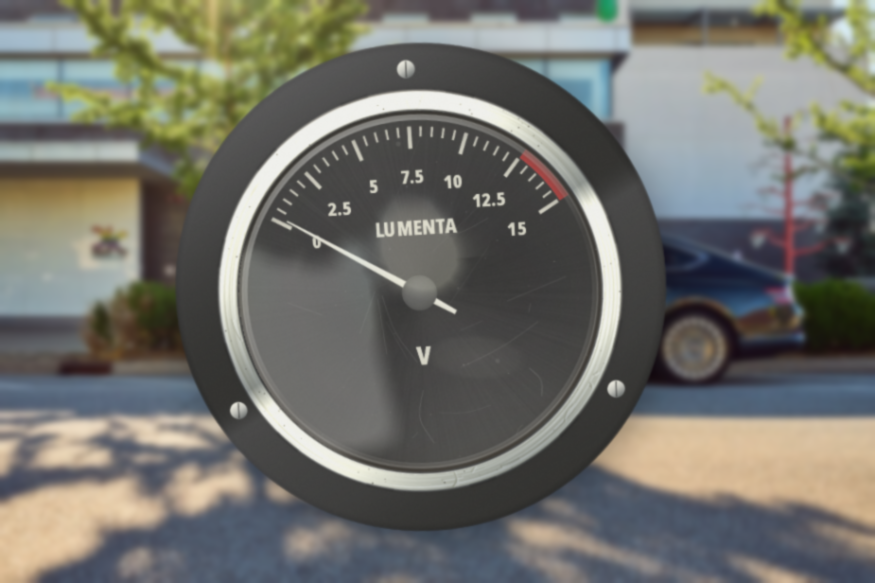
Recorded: {"value": 0.25, "unit": "V"}
